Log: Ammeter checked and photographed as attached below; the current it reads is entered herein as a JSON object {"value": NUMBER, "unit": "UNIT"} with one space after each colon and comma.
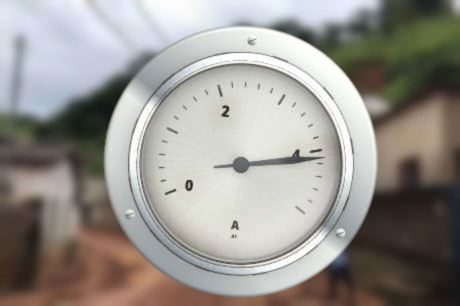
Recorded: {"value": 4.1, "unit": "A"}
